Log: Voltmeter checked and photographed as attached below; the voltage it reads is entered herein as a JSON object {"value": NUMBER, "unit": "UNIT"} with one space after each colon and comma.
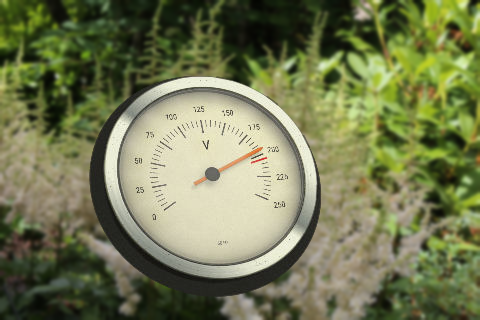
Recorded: {"value": 195, "unit": "V"}
